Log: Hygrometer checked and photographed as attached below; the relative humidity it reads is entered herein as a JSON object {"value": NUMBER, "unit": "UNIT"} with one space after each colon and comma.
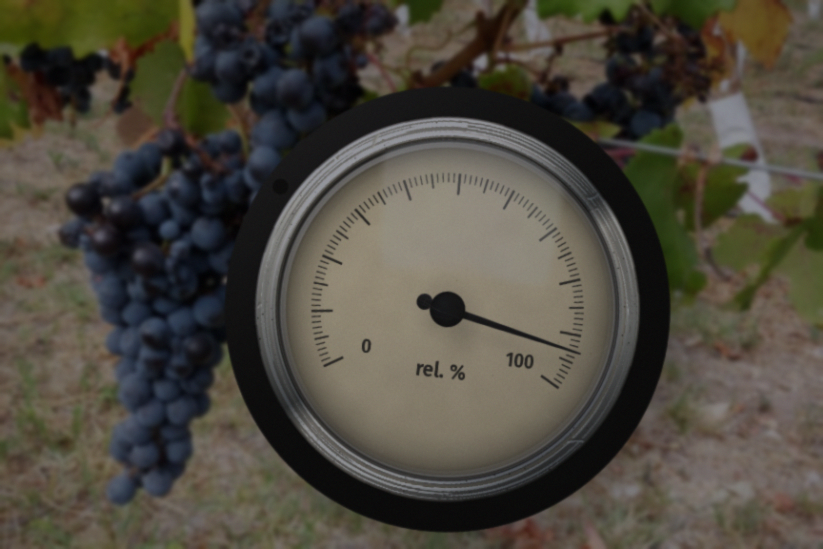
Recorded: {"value": 93, "unit": "%"}
